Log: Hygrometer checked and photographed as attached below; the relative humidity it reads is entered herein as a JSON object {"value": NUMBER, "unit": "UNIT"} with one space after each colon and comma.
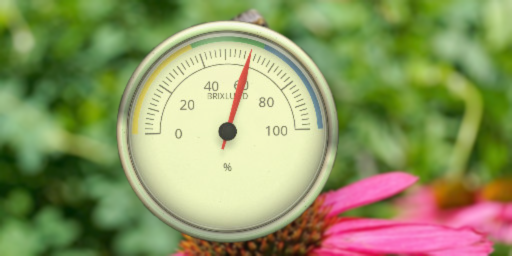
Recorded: {"value": 60, "unit": "%"}
